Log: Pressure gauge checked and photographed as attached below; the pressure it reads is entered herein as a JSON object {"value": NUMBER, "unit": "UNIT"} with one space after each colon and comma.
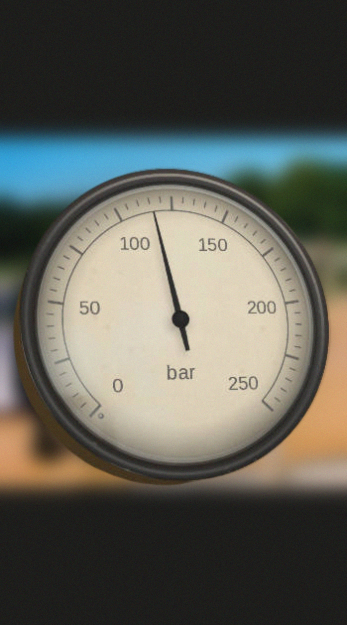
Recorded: {"value": 115, "unit": "bar"}
